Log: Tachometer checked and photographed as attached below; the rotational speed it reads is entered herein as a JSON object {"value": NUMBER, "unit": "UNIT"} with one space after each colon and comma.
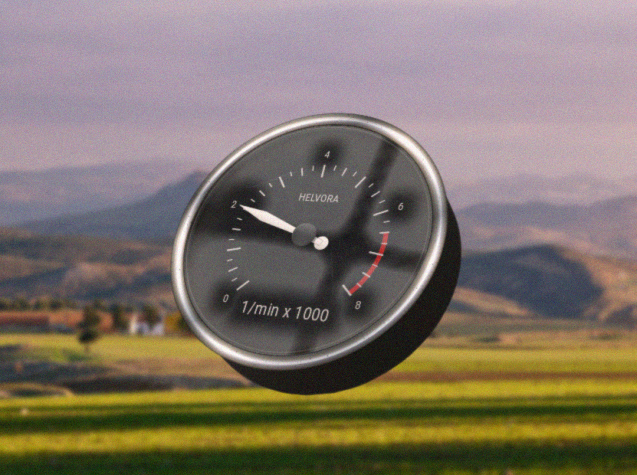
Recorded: {"value": 2000, "unit": "rpm"}
